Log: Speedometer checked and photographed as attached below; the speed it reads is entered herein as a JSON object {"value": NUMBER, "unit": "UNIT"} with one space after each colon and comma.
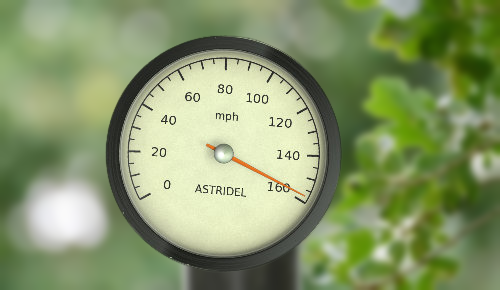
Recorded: {"value": 157.5, "unit": "mph"}
